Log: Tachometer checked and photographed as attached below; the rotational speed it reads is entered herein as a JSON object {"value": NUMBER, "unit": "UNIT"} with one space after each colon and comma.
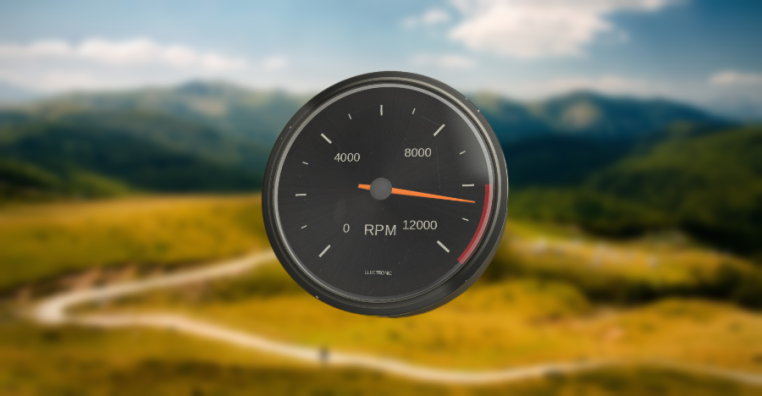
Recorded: {"value": 10500, "unit": "rpm"}
